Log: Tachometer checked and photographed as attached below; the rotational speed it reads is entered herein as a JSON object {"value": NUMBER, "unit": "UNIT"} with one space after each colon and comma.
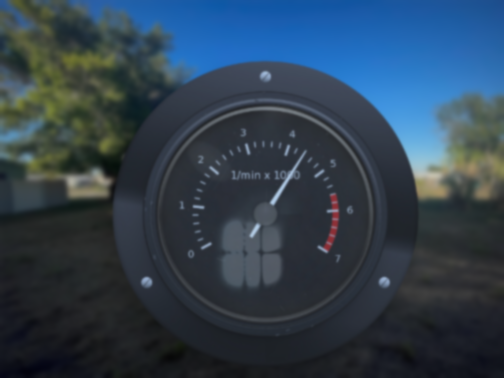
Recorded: {"value": 4400, "unit": "rpm"}
